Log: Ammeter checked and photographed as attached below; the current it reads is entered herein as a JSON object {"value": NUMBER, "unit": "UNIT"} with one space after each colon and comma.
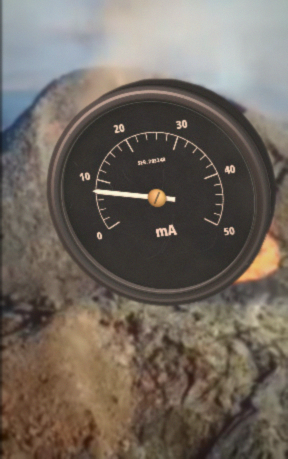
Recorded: {"value": 8, "unit": "mA"}
